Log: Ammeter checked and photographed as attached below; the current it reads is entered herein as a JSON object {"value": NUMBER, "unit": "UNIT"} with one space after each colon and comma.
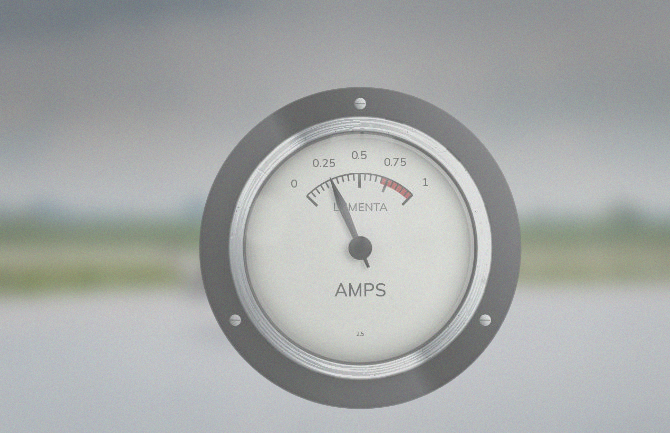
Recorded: {"value": 0.25, "unit": "A"}
